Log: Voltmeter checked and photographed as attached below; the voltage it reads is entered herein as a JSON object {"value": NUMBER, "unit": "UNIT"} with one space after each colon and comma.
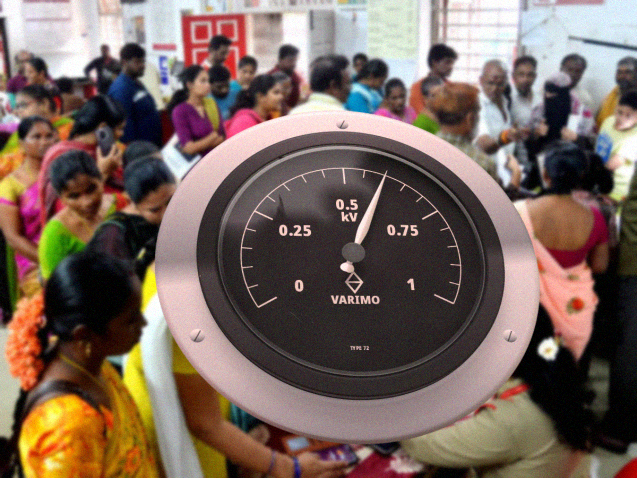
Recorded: {"value": 0.6, "unit": "kV"}
